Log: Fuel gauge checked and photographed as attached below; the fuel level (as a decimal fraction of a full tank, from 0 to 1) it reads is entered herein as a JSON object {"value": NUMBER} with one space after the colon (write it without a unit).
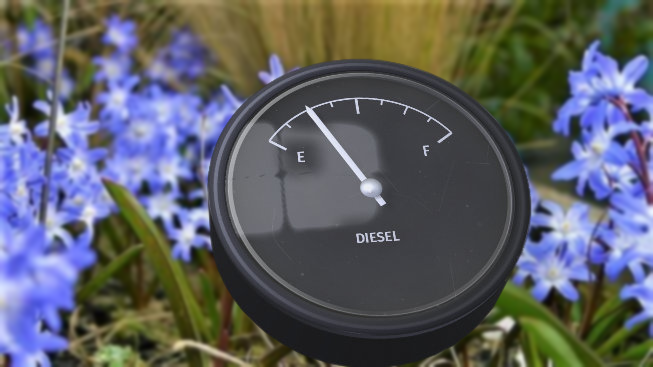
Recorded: {"value": 0.25}
